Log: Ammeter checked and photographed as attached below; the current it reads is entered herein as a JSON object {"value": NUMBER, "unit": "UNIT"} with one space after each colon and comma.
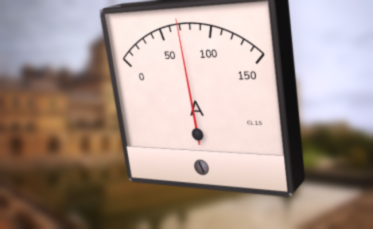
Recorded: {"value": 70, "unit": "A"}
